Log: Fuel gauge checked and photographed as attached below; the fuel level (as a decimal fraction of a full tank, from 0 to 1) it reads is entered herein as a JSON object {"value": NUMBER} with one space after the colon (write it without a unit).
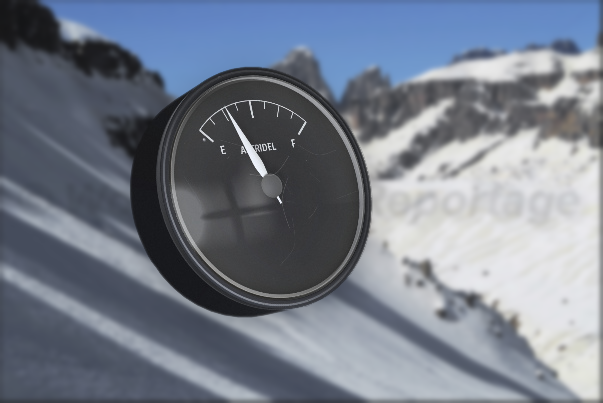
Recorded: {"value": 0.25}
